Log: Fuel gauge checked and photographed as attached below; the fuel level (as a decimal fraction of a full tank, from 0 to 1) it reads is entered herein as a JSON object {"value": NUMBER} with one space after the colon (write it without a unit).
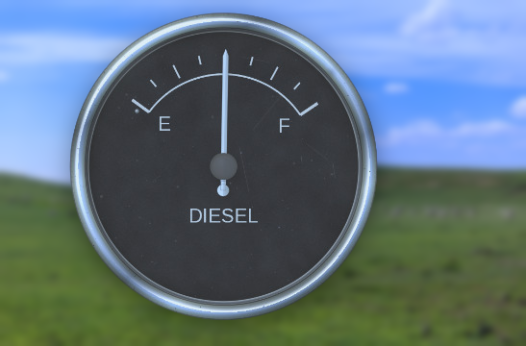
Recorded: {"value": 0.5}
